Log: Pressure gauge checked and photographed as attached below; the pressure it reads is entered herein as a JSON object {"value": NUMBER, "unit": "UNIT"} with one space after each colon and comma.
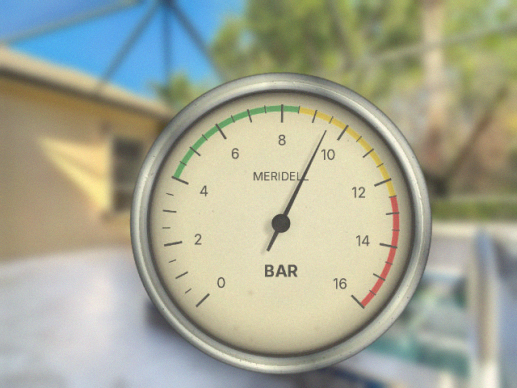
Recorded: {"value": 9.5, "unit": "bar"}
